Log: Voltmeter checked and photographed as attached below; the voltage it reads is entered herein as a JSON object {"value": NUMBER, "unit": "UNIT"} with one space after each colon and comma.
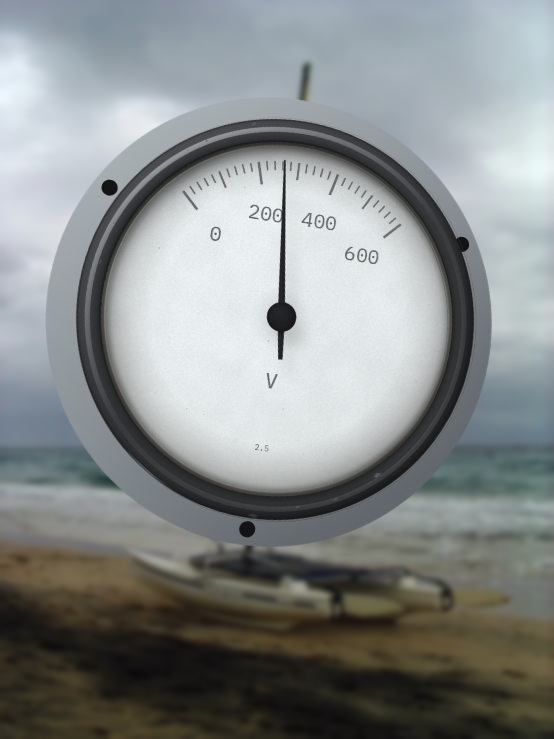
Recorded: {"value": 260, "unit": "V"}
